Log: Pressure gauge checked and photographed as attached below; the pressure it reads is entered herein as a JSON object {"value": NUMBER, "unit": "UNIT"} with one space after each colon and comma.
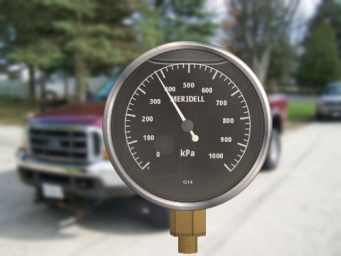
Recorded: {"value": 380, "unit": "kPa"}
